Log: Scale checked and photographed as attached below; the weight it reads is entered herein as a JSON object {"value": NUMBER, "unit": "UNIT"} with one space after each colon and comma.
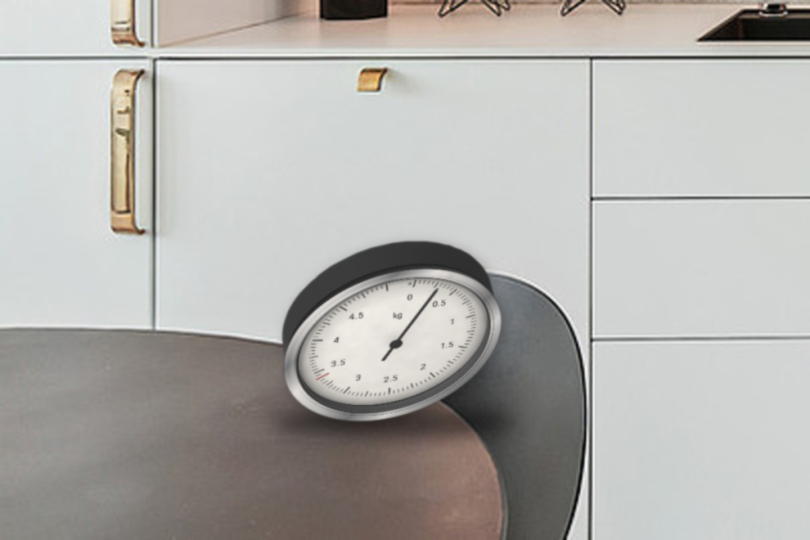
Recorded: {"value": 0.25, "unit": "kg"}
